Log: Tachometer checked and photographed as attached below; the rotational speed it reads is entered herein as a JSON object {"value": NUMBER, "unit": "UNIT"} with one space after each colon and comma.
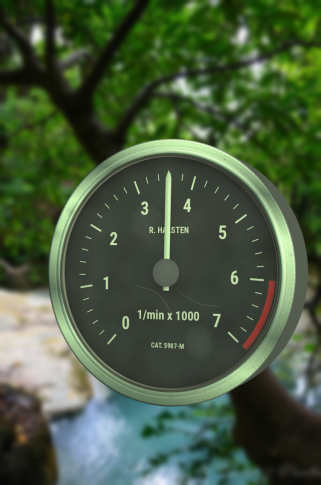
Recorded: {"value": 3600, "unit": "rpm"}
